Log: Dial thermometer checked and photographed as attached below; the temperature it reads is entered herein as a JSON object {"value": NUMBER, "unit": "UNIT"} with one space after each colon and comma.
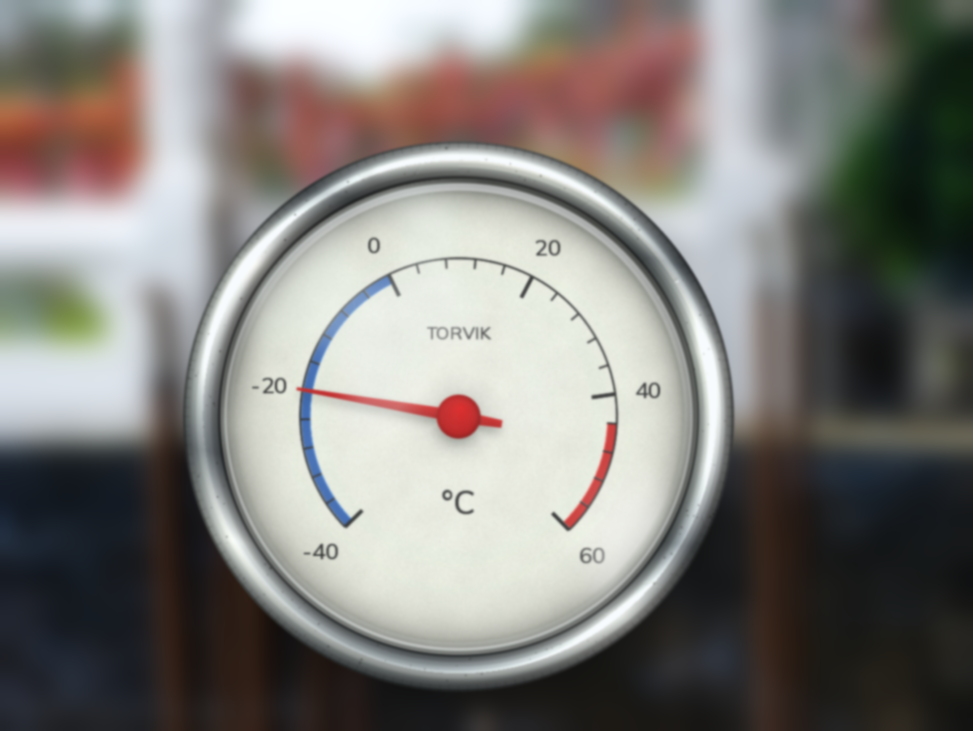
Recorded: {"value": -20, "unit": "°C"}
